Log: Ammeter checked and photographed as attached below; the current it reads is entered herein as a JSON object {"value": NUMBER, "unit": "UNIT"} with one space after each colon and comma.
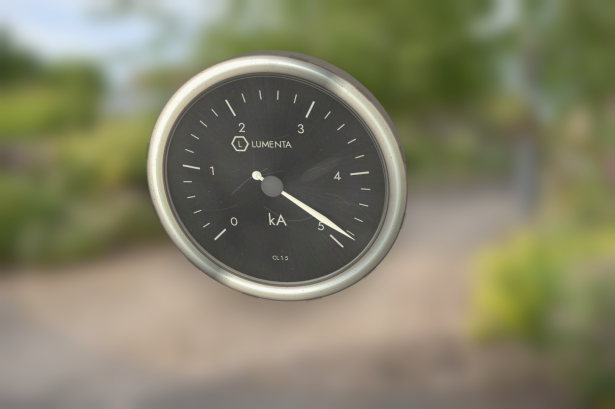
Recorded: {"value": 4.8, "unit": "kA"}
